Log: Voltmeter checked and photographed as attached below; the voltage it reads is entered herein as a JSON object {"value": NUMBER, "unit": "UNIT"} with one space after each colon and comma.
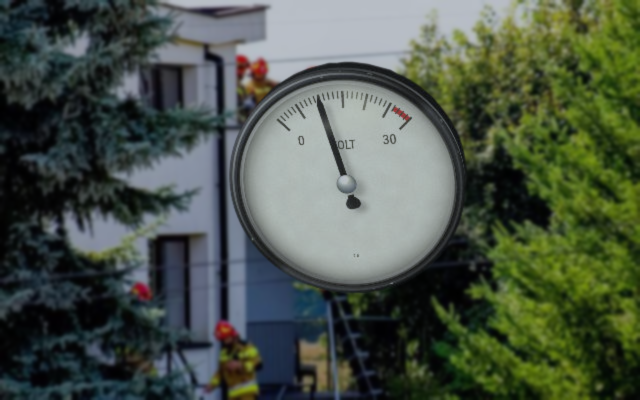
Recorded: {"value": 10, "unit": "V"}
